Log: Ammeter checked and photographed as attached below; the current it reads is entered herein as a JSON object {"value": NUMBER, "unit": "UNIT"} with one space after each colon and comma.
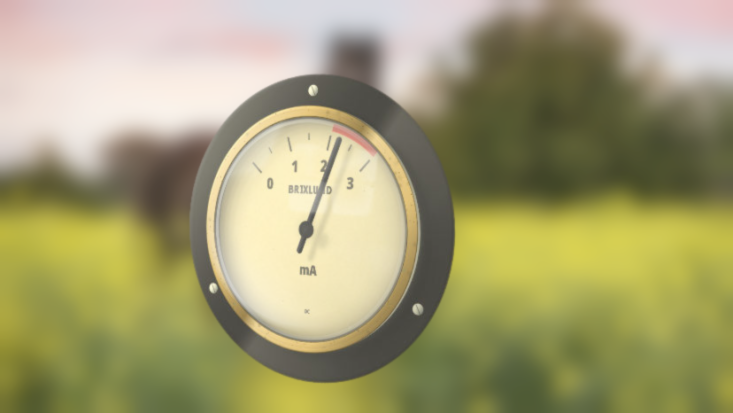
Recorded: {"value": 2.25, "unit": "mA"}
